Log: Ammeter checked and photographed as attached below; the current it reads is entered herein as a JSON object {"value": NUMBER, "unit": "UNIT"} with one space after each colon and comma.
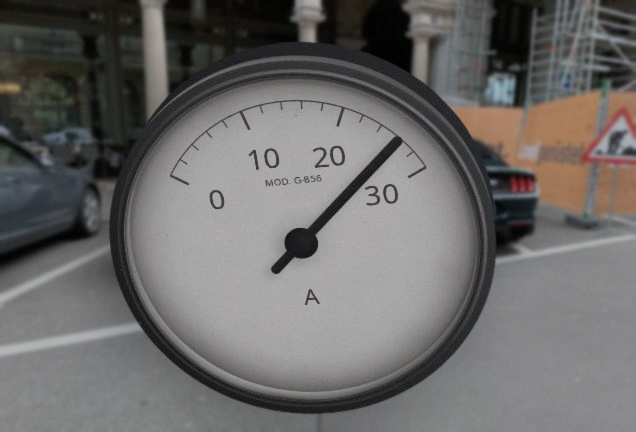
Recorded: {"value": 26, "unit": "A"}
